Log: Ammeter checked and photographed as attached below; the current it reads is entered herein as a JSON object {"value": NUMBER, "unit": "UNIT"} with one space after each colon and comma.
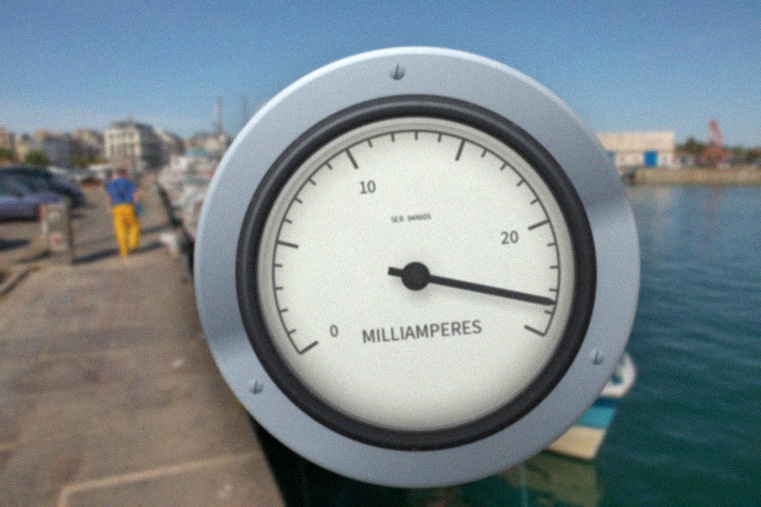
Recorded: {"value": 23.5, "unit": "mA"}
